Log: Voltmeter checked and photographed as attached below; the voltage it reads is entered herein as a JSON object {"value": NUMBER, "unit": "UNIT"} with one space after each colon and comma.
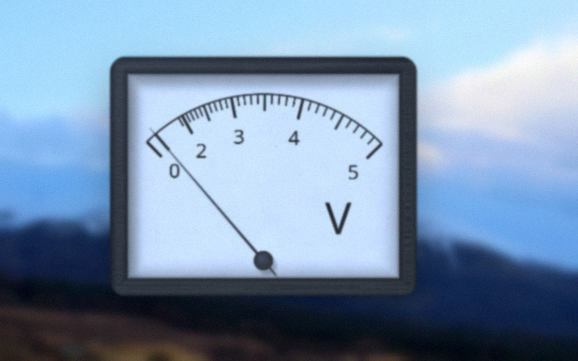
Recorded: {"value": 1, "unit": "V"}
